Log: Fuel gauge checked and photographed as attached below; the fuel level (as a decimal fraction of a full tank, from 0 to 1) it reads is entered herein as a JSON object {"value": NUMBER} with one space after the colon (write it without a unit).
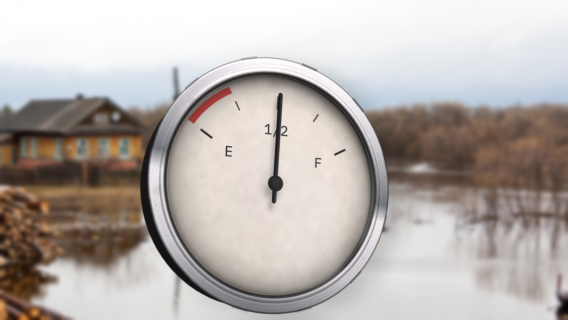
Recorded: {"value": 0.5}
